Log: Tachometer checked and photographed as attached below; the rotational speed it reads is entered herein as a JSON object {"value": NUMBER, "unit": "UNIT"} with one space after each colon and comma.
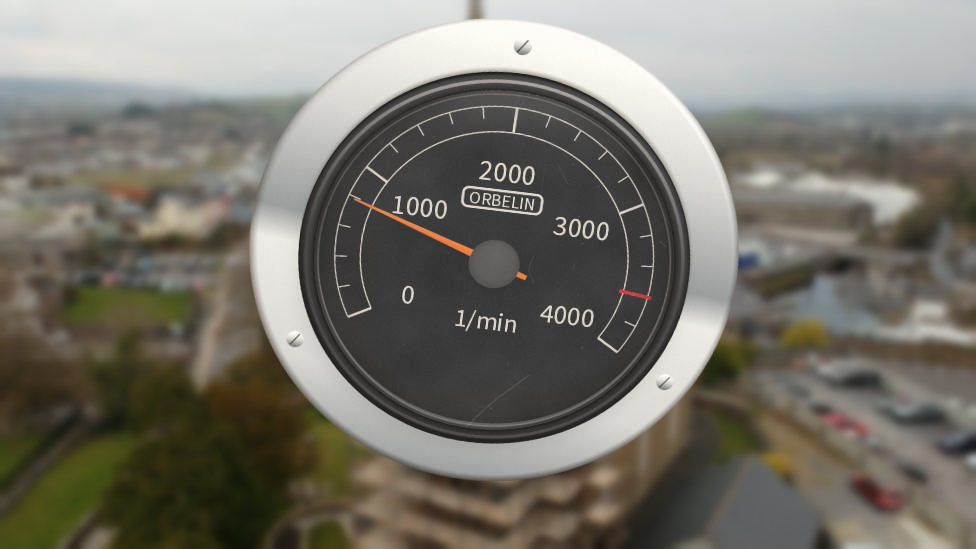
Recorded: {"value": 800, "unit": "rpm"}
